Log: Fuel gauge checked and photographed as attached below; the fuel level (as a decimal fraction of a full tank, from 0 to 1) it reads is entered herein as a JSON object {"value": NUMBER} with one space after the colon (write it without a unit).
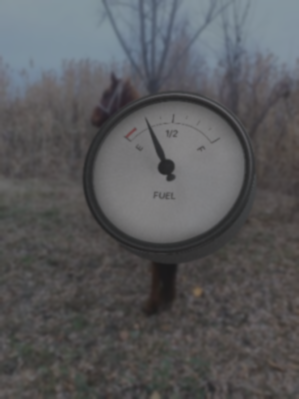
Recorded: {"value": 0.25}
